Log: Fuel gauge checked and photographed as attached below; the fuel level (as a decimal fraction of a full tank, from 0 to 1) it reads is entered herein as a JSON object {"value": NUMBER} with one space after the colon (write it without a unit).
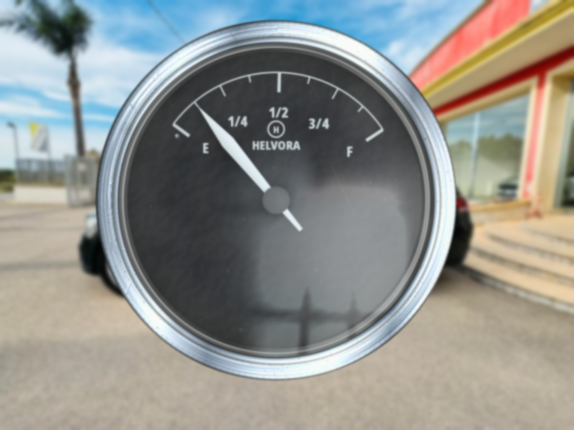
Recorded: {"value": 0.125}
